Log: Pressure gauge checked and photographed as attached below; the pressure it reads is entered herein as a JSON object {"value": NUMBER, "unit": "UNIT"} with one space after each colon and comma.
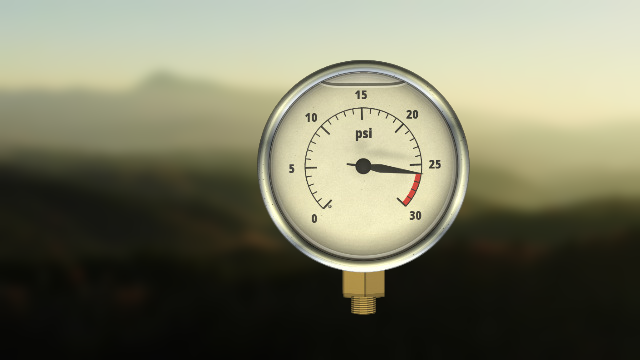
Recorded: {"value": 26, "unit": "psi"}
